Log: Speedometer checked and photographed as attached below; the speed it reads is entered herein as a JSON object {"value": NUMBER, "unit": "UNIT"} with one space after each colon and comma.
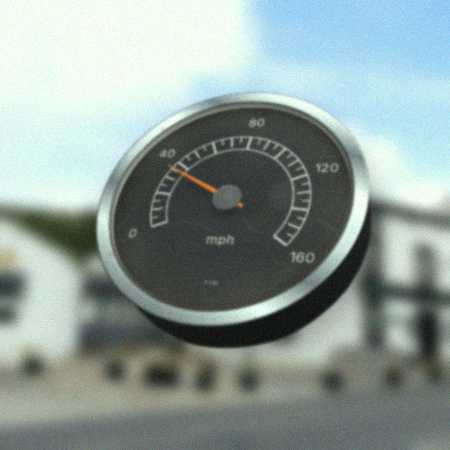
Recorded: {"value": 35, "unit": "mph"}
